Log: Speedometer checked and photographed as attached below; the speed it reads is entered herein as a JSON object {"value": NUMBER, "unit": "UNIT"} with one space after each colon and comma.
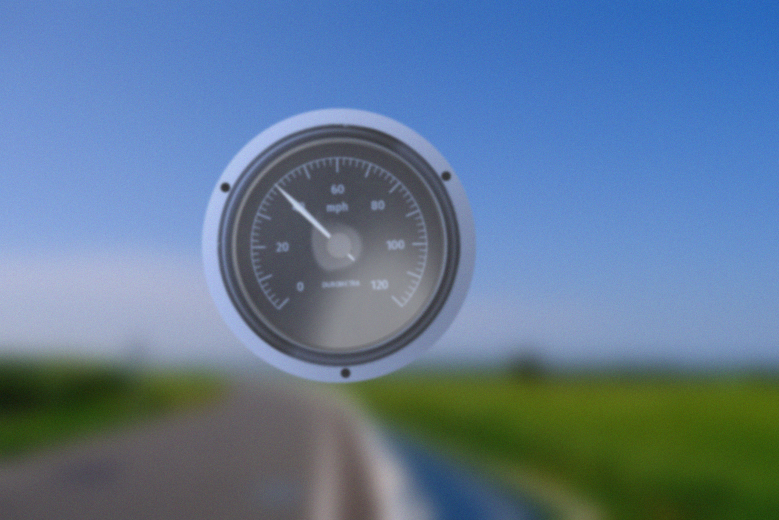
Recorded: {"value": 40, "unit": "mph"}
